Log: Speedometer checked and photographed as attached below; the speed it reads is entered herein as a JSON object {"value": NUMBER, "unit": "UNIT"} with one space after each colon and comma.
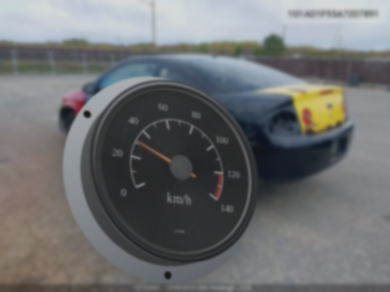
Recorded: {"value": 30, "unit": "km/h"}
